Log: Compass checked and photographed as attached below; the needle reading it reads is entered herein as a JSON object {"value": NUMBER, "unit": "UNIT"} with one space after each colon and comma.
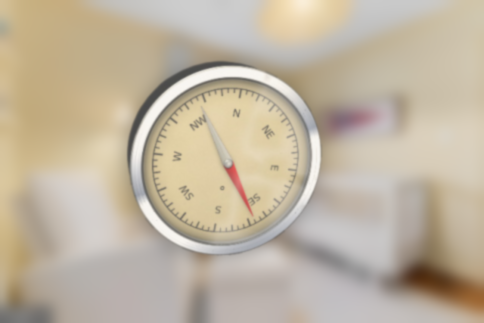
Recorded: {"value": 145, "unit": "°"}
